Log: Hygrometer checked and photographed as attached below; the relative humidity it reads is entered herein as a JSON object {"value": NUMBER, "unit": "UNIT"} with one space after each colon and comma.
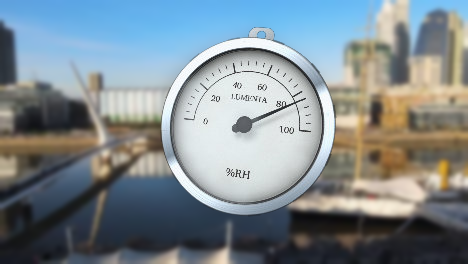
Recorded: {"value": 84, "unit": "%"}
